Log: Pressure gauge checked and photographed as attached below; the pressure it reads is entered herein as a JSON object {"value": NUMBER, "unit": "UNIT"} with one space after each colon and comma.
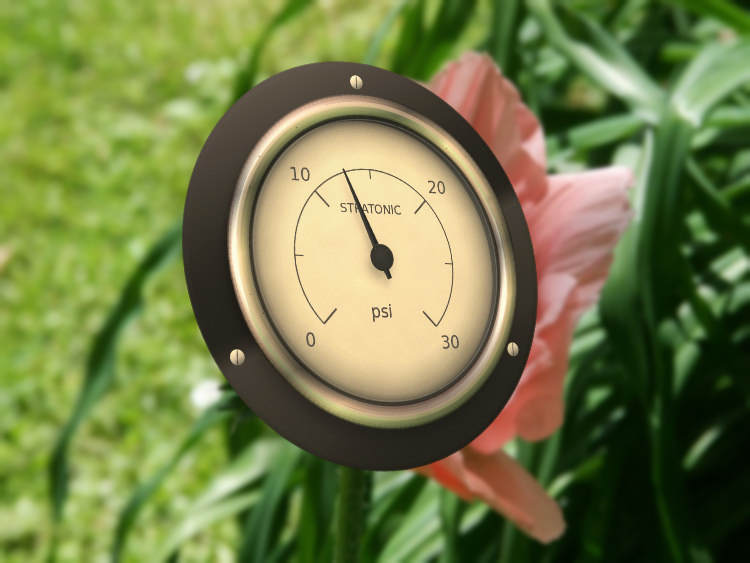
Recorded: {"value": 12.5, "unit": "psi"}
